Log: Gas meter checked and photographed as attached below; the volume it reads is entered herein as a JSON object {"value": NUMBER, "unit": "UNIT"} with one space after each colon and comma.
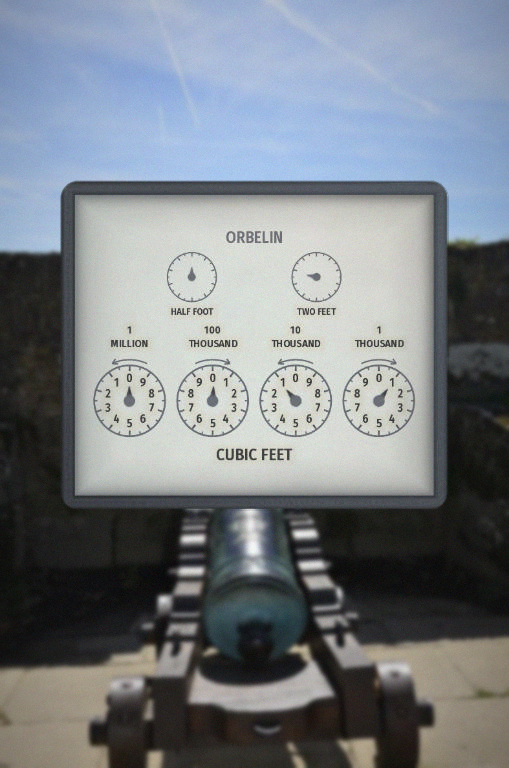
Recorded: {"value": 1100, "unit": "ft³"}
